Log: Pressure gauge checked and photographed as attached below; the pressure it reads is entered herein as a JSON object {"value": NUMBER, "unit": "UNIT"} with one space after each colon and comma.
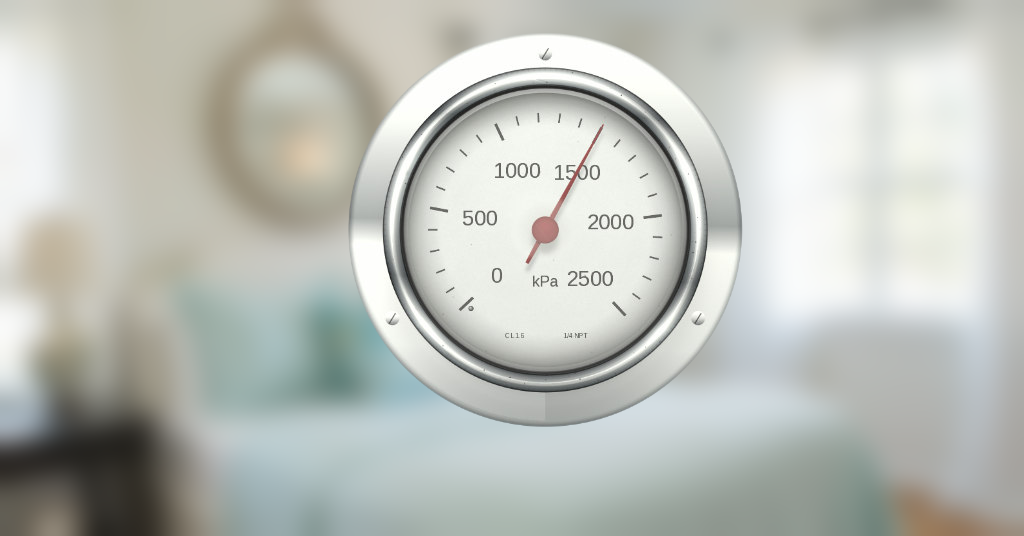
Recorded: {"value": 1500, "unit": "kPa"}
